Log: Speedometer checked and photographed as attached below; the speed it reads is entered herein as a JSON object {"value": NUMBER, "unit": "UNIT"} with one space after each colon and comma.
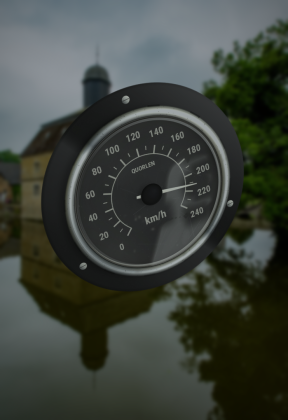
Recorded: {"value": 210, "unit": "km/h"}
